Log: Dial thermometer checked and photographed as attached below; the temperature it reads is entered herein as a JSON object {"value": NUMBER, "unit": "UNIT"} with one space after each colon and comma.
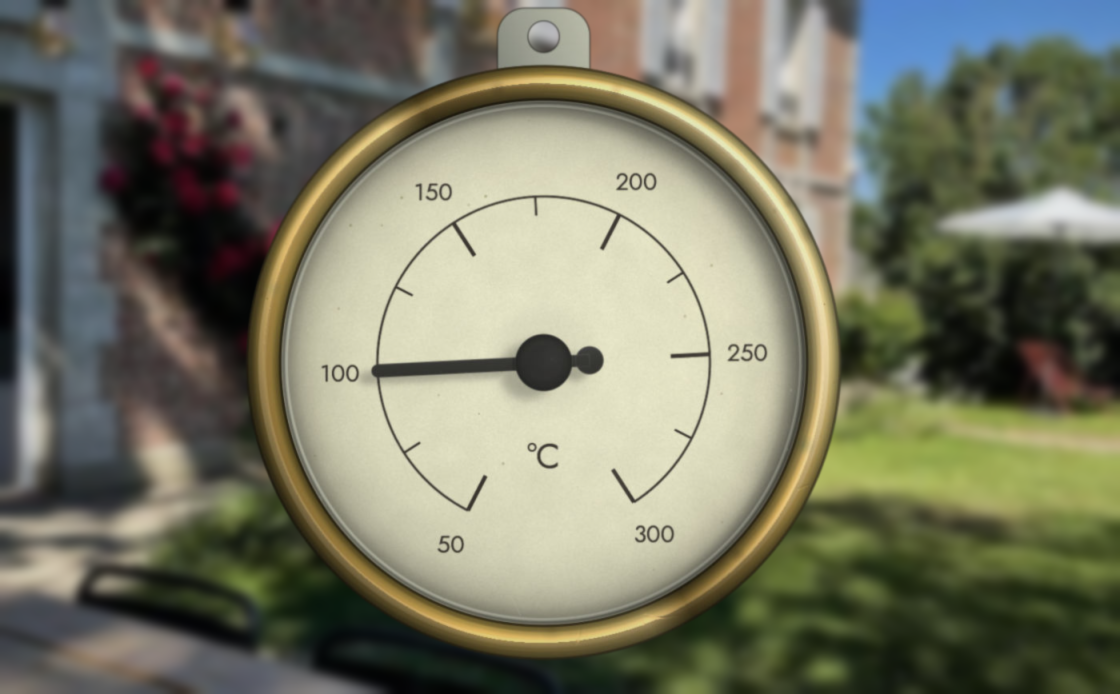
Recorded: {"value": 100, "unit": "°C"}
